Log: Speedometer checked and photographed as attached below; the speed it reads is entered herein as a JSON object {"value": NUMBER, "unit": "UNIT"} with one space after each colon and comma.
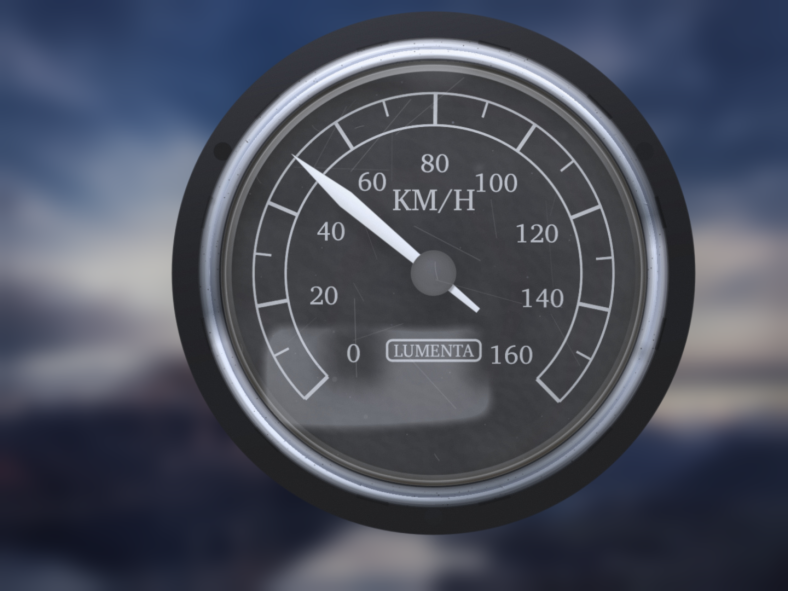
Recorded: {"value": 50, "unit": "km/h"}
